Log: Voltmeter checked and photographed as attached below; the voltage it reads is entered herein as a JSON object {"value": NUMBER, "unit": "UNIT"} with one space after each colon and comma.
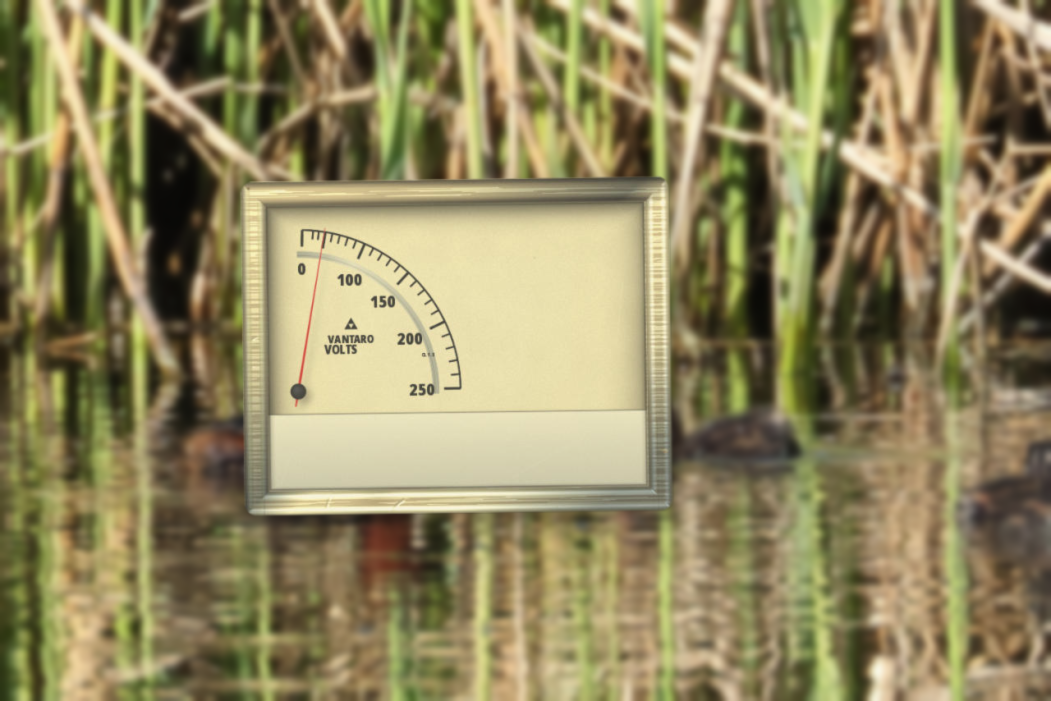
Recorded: {"value": 50, "unit": "V"}
